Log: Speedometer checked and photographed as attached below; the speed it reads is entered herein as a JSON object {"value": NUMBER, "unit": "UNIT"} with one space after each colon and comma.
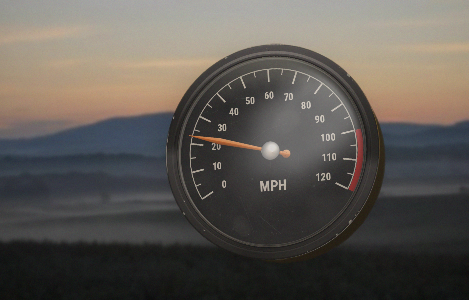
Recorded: {"value": 22.5, "unit": "mph"}
